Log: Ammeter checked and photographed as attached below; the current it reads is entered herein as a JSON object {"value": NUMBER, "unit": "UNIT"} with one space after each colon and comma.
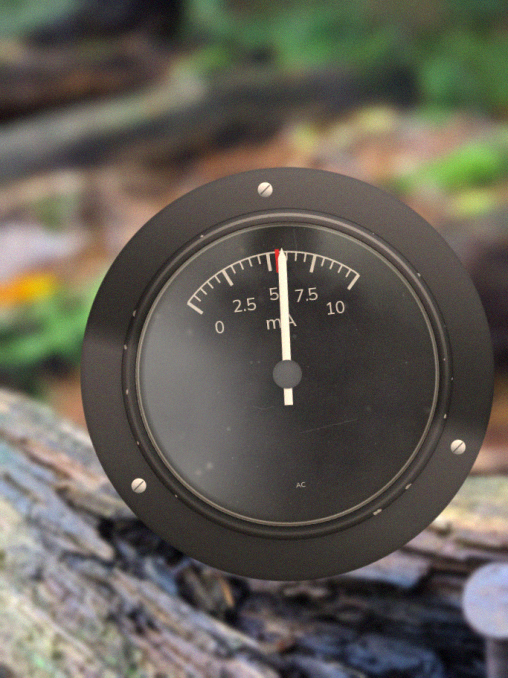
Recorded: {"value": 5.75, "unit": "mA"}
